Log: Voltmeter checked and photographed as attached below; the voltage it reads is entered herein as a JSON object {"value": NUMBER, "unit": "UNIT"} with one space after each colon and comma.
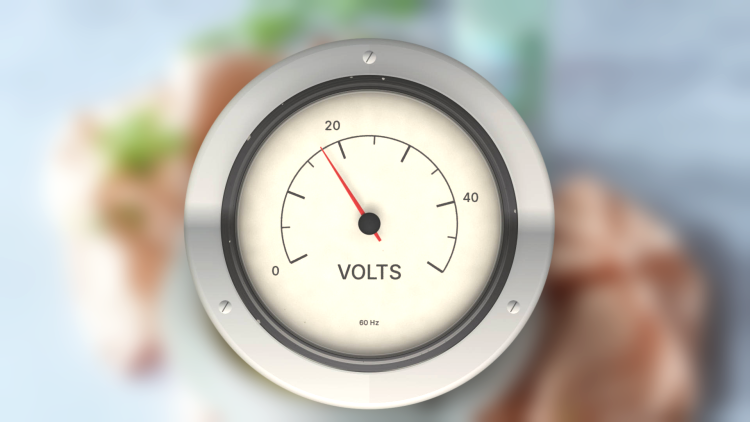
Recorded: {"value": 17.5, "unit": "V"}
